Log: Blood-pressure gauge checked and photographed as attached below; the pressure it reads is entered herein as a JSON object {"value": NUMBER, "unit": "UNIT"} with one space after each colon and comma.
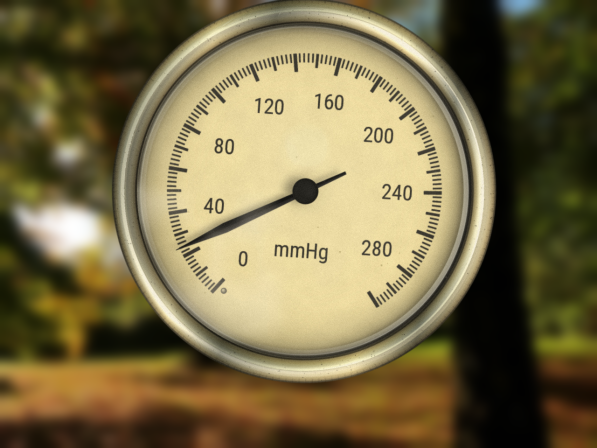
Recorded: {"value": 24, "unit": "mmHg"}
